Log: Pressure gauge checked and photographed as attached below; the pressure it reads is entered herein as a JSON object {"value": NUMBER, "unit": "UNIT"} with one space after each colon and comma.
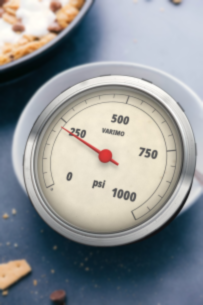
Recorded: {"value": 225, "unit": "psi"}
